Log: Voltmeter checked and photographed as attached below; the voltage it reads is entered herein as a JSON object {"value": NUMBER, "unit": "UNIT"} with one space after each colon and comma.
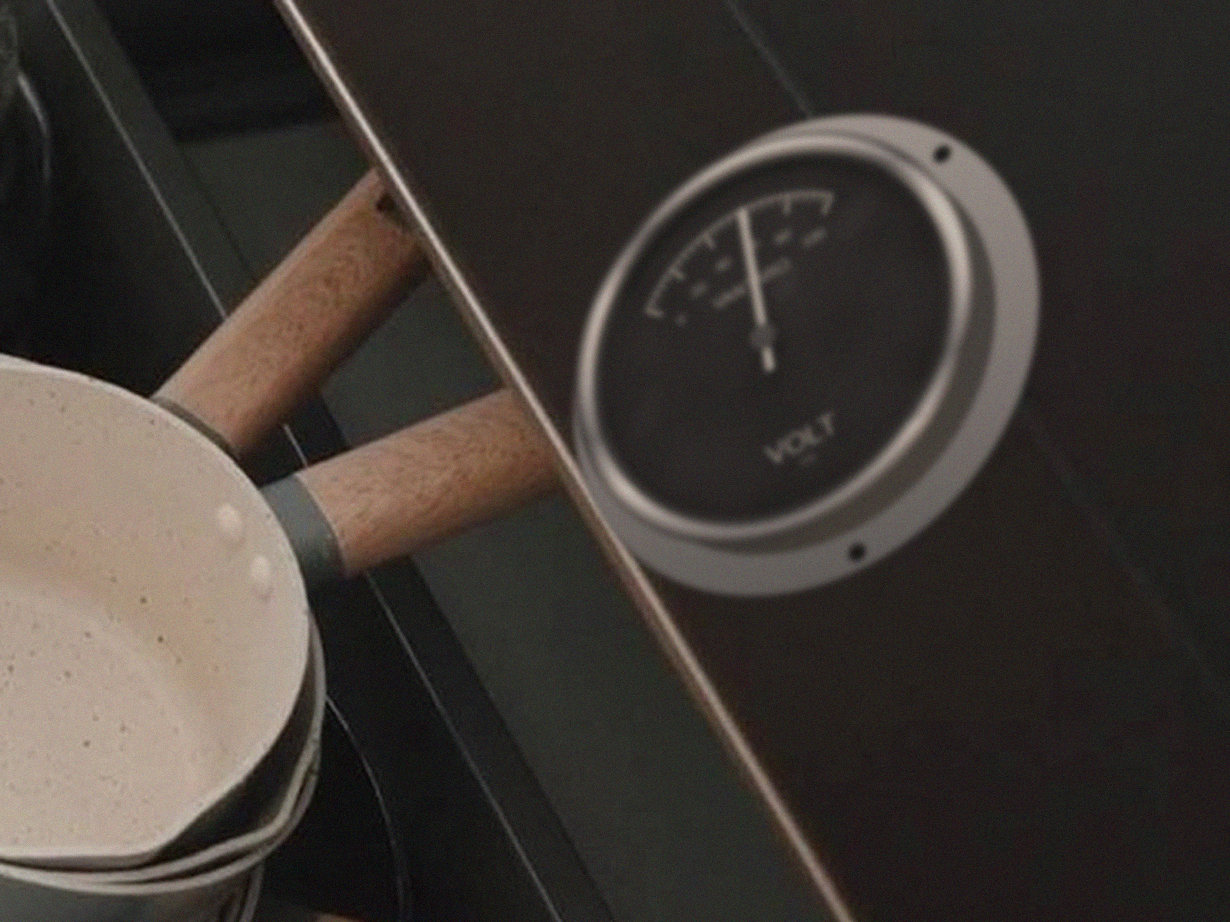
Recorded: {"value": 60, "unit": "V"}
